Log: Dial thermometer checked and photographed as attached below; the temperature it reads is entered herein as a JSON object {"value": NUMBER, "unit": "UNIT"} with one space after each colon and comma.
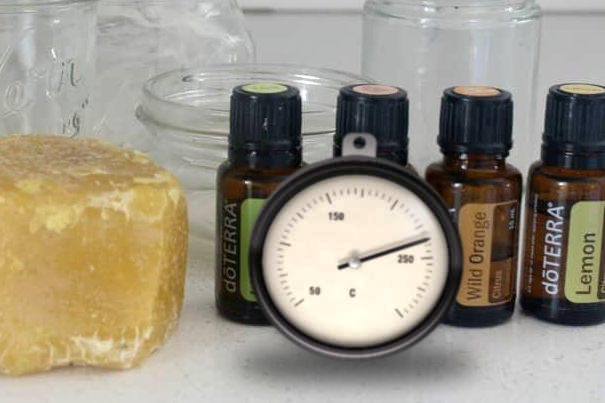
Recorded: {"value": 235, "unit": "°C"}
